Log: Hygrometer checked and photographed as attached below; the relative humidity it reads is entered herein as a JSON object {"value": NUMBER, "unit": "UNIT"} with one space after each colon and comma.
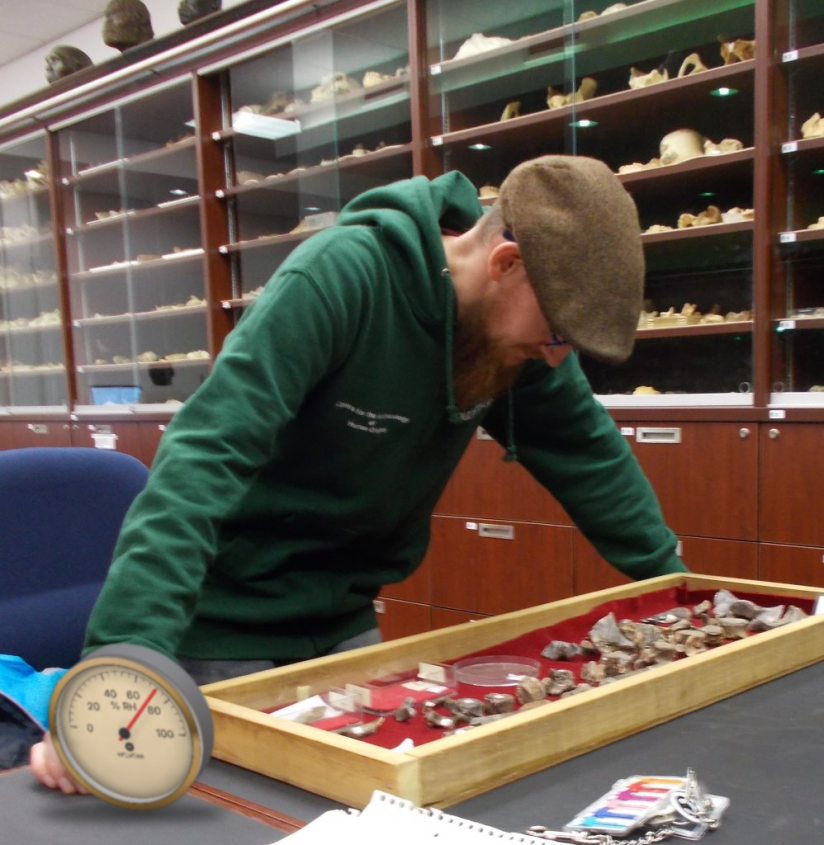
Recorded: {"value": 72, "unit": "%"}
